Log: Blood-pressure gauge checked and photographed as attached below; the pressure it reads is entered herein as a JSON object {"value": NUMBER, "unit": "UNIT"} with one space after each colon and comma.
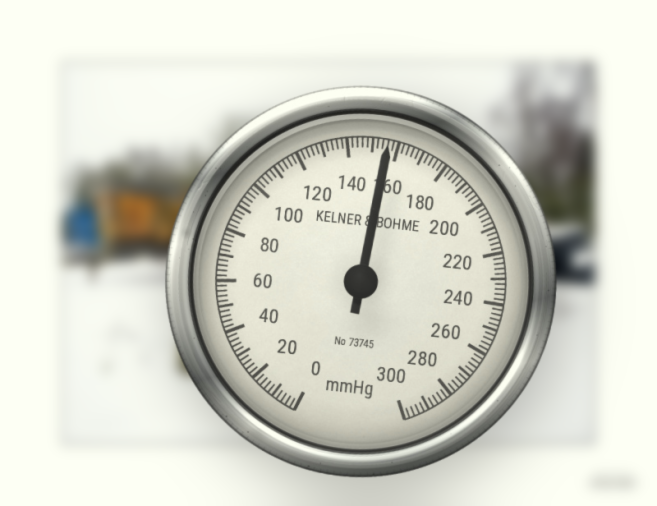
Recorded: {"value": 156, "unit": "mmHg"}
